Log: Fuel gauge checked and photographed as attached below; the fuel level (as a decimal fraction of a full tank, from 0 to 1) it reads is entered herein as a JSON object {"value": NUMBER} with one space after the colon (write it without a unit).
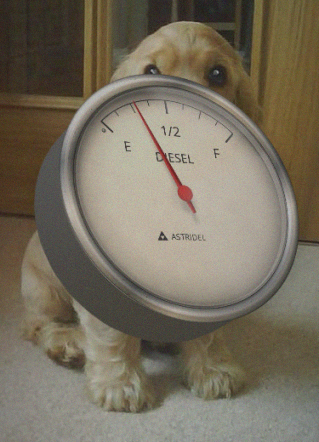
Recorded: {"value": 0.25}
